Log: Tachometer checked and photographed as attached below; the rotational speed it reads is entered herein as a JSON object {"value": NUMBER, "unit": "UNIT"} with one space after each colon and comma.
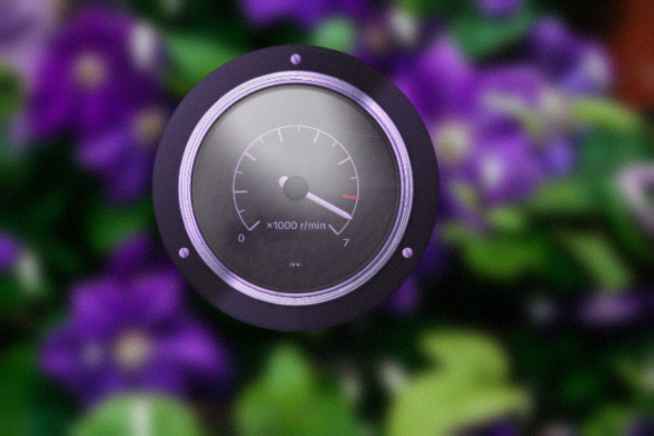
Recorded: {"value": 6500, "unit": "rpm"}
